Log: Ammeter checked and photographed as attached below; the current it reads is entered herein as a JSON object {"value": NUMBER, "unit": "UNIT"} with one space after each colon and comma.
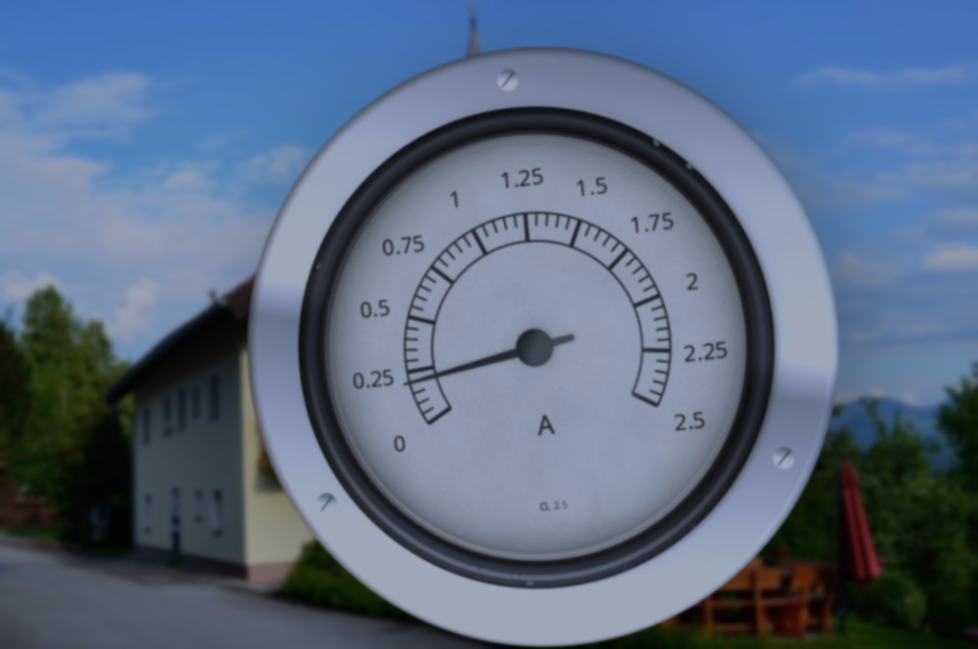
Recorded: {"value": 0.2, "unit": "A"}
